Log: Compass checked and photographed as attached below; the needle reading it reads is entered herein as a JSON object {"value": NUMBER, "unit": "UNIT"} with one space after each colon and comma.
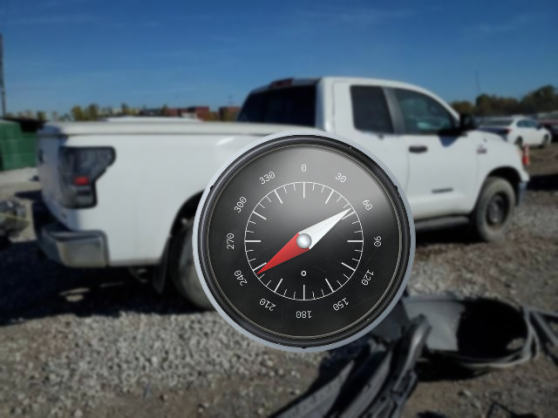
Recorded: {"value": 235, "unit": "°"}
